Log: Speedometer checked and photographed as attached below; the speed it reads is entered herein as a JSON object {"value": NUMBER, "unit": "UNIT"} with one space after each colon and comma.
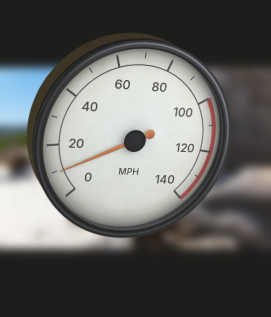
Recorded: {"value": 10, "unit": "mph"}
